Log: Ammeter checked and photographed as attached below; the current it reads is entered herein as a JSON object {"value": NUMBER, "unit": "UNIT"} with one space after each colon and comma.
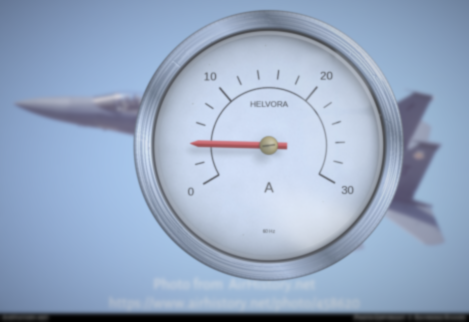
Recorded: {"value": 4, "unit": "A"}
